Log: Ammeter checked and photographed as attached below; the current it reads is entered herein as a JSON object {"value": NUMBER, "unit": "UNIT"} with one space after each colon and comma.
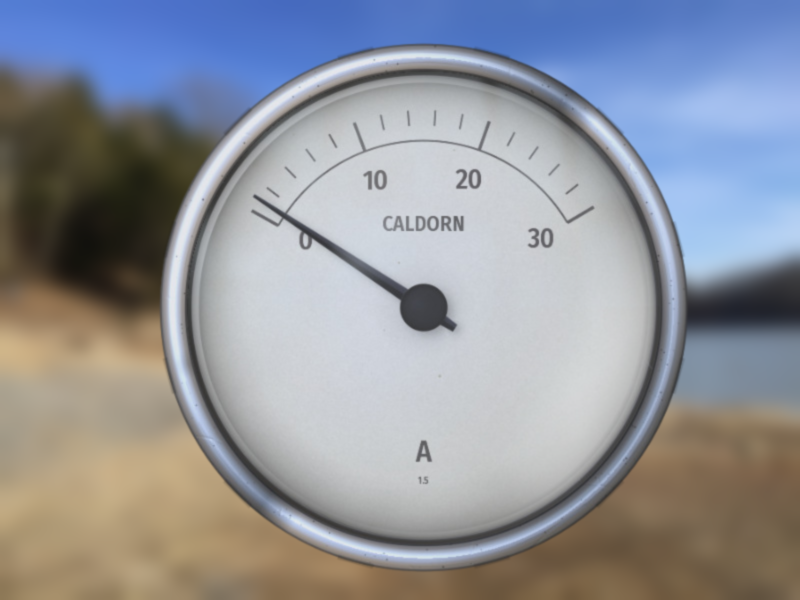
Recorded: {"value": 1, "unit": "A"}
